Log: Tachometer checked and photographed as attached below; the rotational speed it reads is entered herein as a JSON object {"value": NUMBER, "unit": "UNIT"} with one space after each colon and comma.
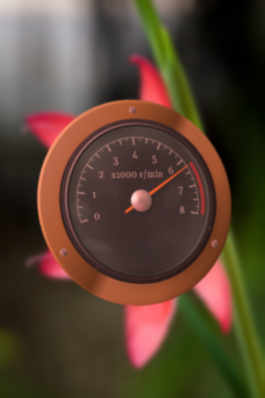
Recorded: {"value": 6250, "unit": "rpm"}
